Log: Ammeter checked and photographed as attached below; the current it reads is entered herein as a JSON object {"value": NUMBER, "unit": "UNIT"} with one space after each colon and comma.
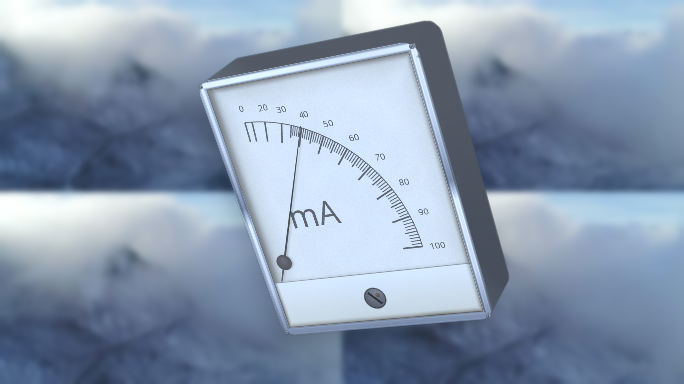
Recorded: {"value": 40, "unit": "mA"}
